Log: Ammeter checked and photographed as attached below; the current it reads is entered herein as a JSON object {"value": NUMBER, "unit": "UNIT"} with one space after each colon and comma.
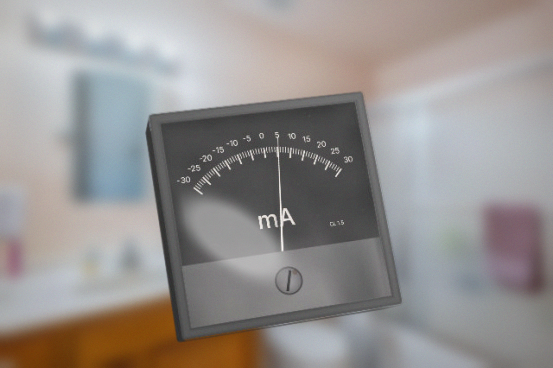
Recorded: {"value": 5, "unit": "mA"}
